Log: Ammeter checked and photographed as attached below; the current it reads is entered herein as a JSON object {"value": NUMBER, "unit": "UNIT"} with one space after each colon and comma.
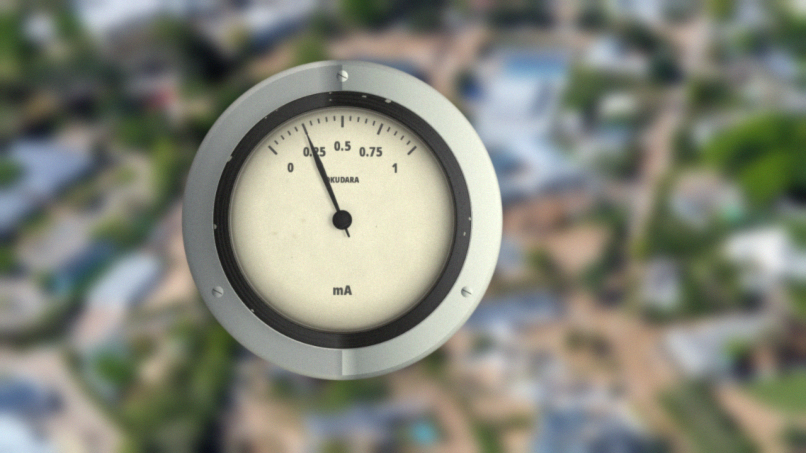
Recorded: {"value": 0.25, "unit": "mA"}
